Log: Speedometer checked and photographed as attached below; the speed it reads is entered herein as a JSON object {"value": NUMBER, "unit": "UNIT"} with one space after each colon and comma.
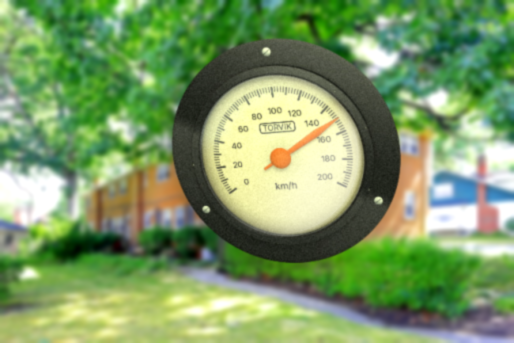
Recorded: {"value": 150, "unit": "km/h"}
